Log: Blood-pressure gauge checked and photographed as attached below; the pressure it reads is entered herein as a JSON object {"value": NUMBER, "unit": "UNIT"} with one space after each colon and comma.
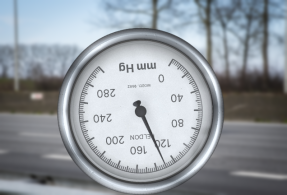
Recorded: {"value": 130, "unit": "mmHg"}
